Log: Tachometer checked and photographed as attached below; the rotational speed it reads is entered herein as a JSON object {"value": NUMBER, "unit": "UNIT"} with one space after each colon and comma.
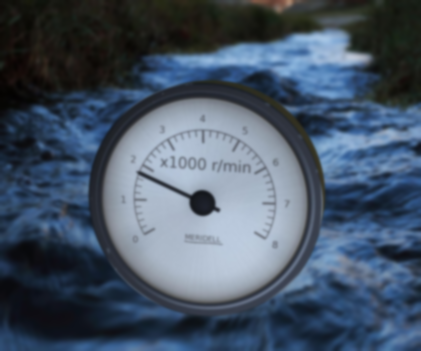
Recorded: {"value": 1800, "unit": "rpm"}
